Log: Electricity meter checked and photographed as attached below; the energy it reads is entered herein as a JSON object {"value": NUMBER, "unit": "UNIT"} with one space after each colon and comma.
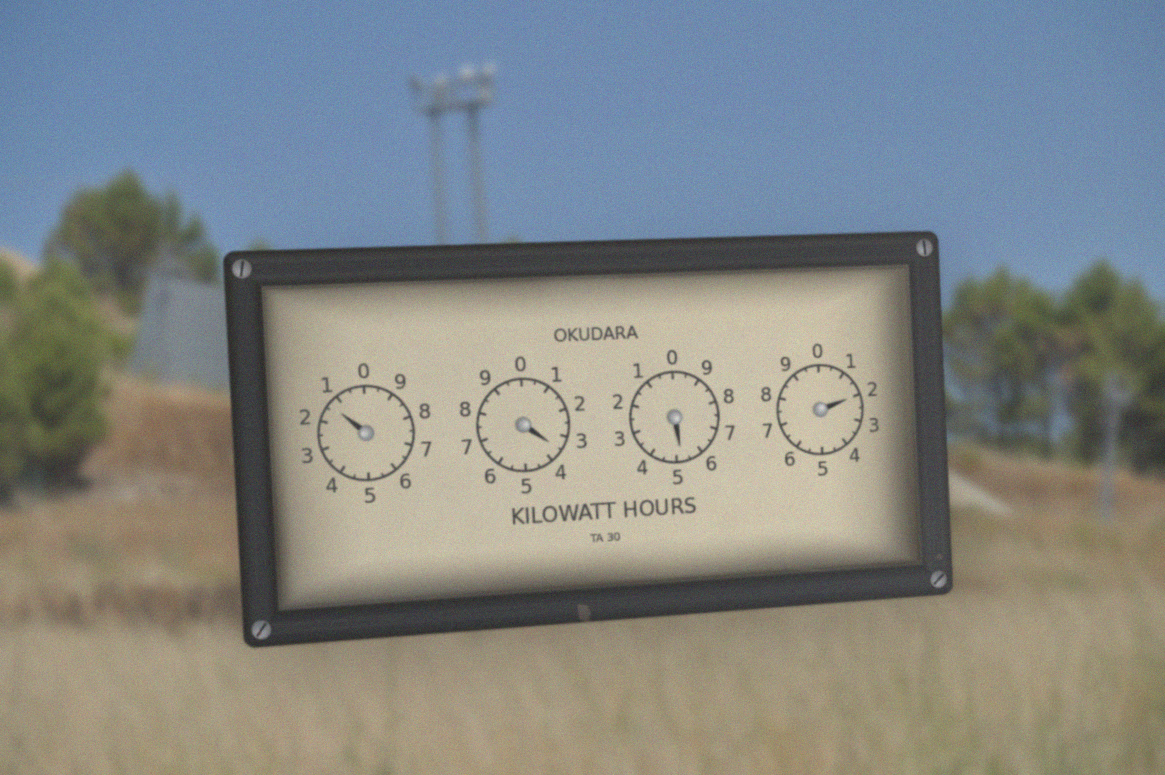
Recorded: {"value": 1352, "unit": "kWh"}
